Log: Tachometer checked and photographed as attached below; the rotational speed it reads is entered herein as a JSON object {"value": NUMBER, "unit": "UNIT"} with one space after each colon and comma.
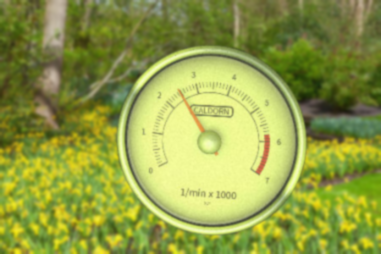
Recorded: {"value": 2500, "unit": "rpm"}
